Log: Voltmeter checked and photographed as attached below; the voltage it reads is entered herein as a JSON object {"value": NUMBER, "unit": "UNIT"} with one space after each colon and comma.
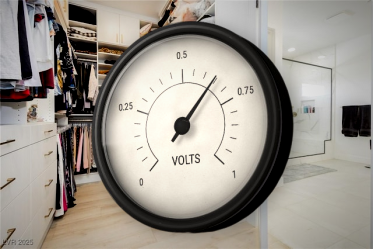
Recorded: {"value": 0.65, "unit": "V"}
